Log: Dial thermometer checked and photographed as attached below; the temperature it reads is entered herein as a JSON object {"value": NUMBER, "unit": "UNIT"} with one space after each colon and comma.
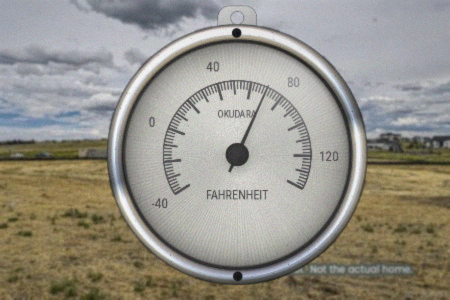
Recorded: {"value": 70, "unit": "°F"}
